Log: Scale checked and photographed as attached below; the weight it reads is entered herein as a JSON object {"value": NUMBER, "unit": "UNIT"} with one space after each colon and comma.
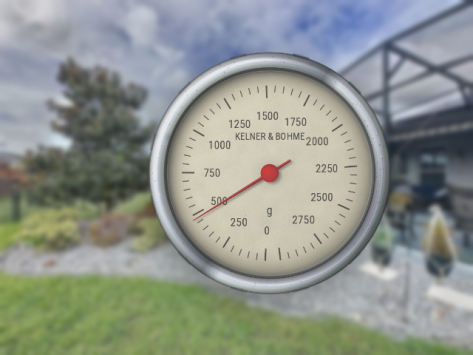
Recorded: {"value": 475, "unit": "g"}
